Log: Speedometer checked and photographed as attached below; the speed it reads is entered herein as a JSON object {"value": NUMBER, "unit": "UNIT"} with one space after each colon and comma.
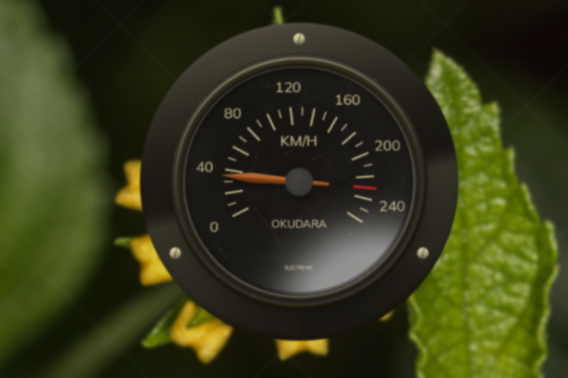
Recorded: {"value": 35, "unit": "km/h"}
